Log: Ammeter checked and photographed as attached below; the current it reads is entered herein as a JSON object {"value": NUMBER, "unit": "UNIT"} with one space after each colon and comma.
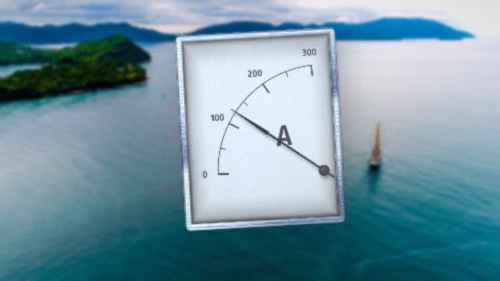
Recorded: {"value": 125, "unit": "A"}
